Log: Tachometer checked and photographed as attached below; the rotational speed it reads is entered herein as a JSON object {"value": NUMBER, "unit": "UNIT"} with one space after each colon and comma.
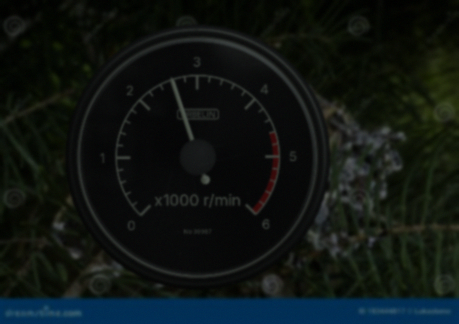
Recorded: {"value": 2600, "unit": "rpm"}
